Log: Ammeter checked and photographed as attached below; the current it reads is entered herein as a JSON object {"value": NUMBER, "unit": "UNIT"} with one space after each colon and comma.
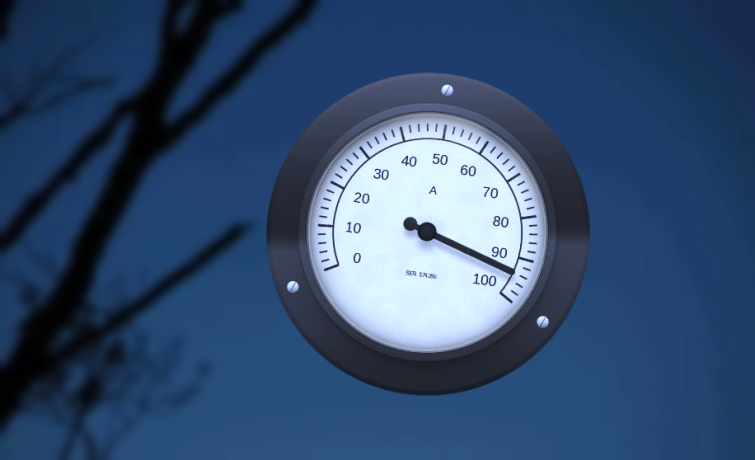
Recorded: {"value": 94, "unit": "A"}
